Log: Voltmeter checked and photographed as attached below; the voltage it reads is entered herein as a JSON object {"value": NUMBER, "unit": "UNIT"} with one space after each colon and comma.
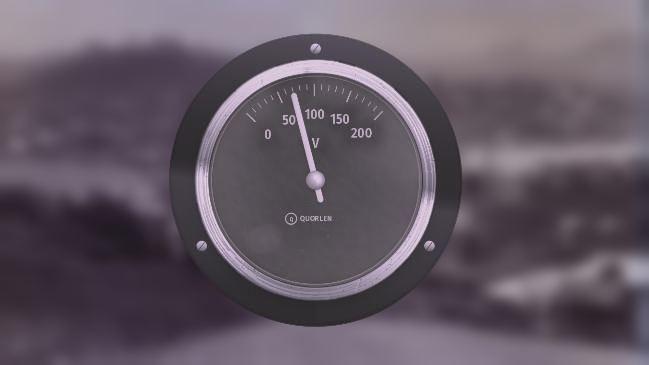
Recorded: {"value": 70, "unit": "V"}
